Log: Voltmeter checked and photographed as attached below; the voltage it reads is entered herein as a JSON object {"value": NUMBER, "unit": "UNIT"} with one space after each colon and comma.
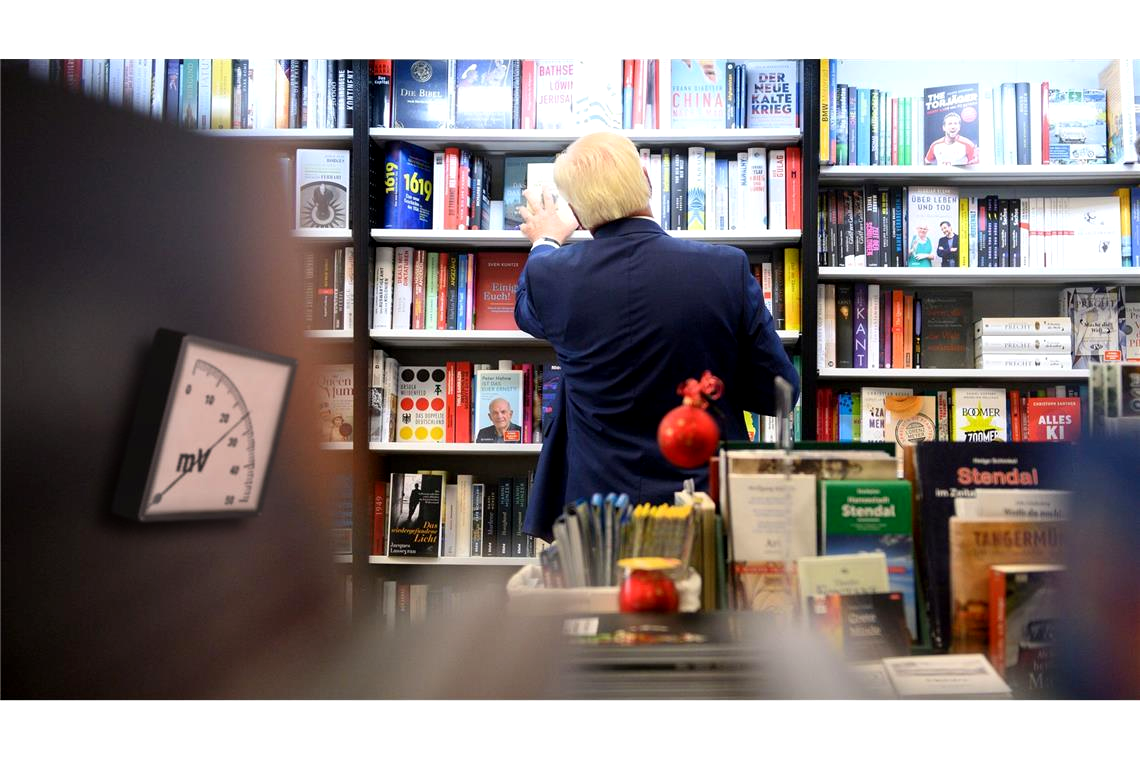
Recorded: {"value": 25, "unit": "mV"}
